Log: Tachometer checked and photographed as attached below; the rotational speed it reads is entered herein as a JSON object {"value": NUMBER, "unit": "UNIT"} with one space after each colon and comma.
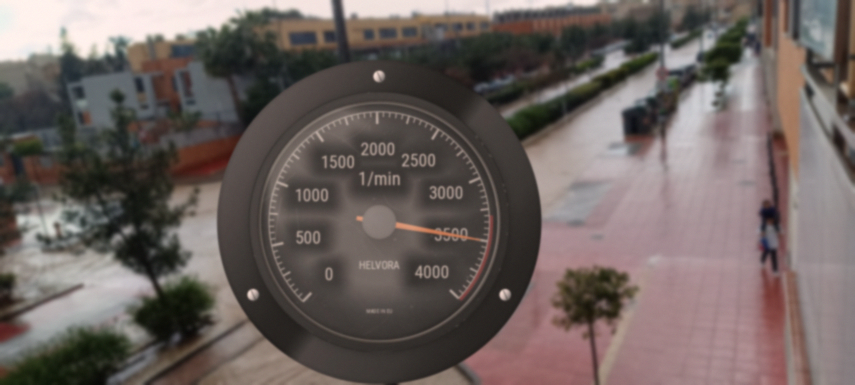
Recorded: {"value": 3500, "unit": "rpm"}
